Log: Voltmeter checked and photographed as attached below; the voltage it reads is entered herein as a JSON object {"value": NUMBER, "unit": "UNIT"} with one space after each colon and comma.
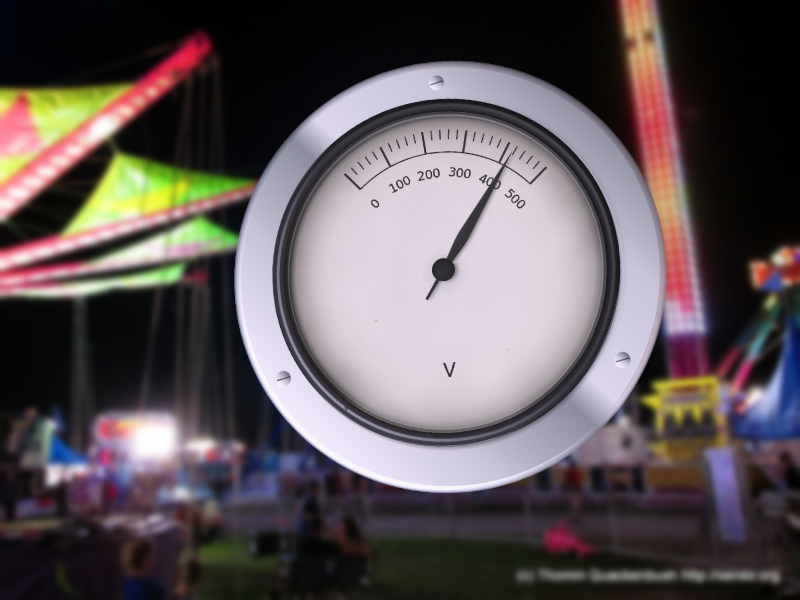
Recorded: {"value": 420, "unit": "V"}
